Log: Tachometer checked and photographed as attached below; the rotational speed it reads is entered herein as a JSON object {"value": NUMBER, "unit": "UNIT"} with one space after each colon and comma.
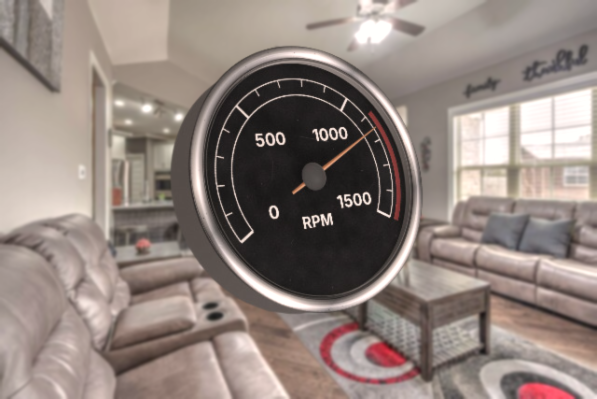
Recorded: {"value": 1150, "unit": "rpm"}
